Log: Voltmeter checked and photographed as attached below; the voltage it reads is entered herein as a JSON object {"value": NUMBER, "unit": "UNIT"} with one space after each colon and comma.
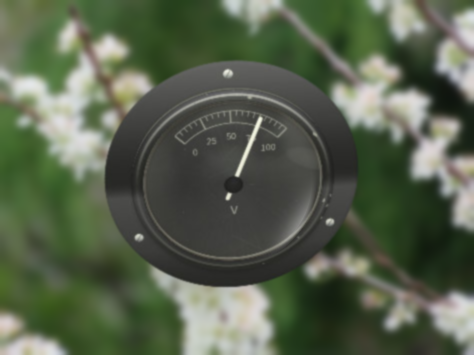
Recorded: {"value": 75, "unit": "V"}
